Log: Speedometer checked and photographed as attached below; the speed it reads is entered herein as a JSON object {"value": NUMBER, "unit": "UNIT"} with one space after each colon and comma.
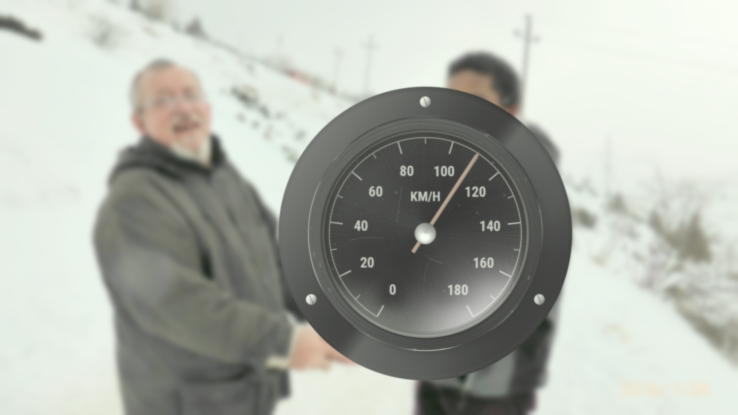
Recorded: {"value": 110, "unit": "km/h"}
